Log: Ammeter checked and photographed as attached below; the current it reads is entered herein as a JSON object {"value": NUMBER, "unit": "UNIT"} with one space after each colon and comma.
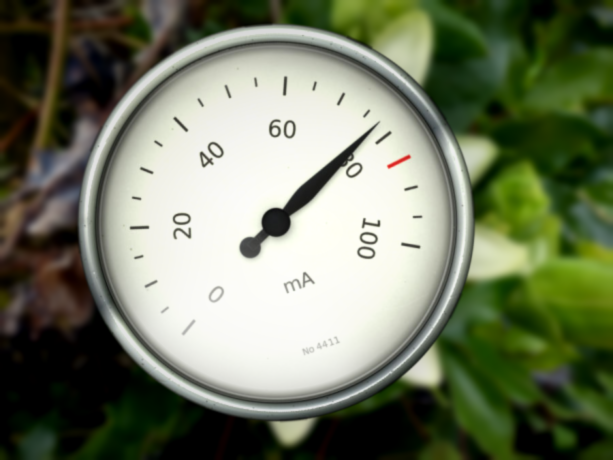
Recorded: {"value": 77.5, "unit": "mA"}
